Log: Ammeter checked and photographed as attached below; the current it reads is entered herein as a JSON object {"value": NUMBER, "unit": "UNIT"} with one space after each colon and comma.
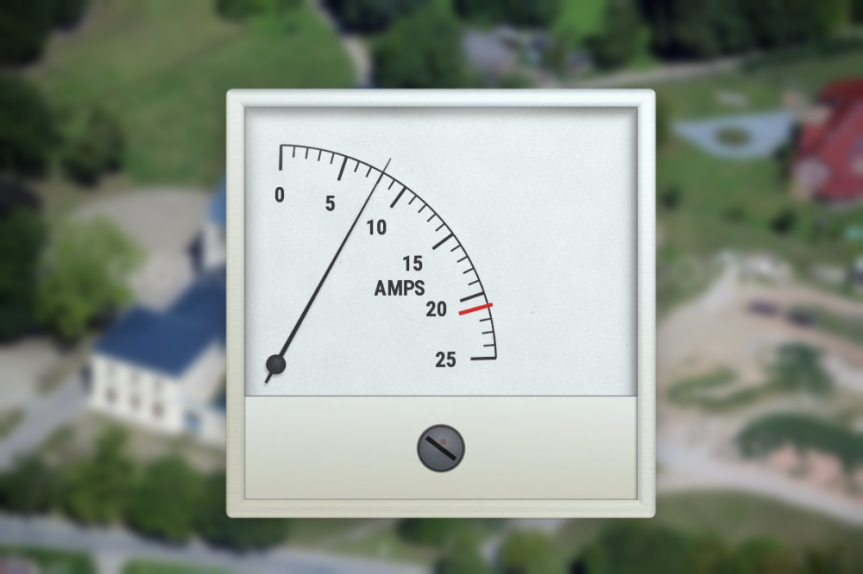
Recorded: {"value": 8, "unit": "A"}
